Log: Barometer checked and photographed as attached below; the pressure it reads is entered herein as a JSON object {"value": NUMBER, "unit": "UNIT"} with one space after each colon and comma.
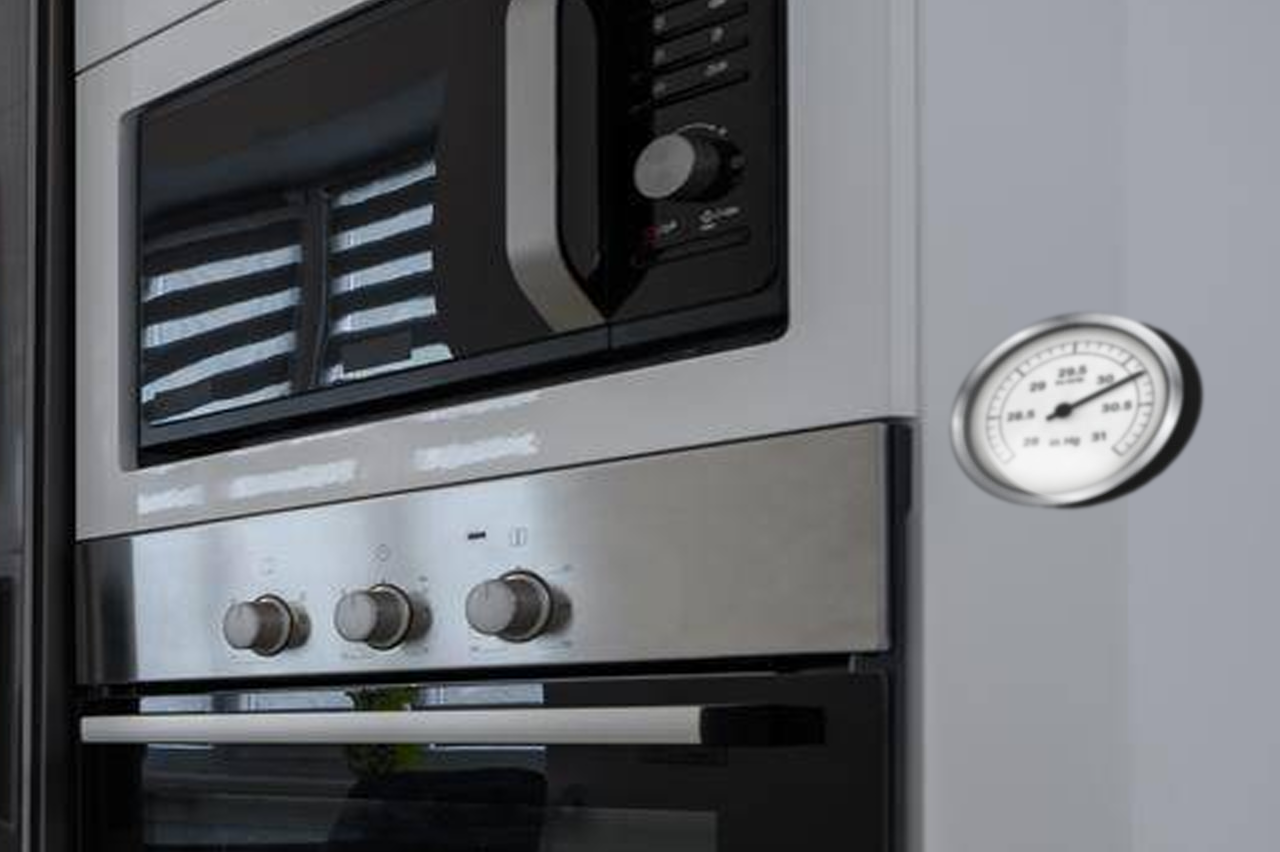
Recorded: {"value": 30.2, "unit": "inHg"}
